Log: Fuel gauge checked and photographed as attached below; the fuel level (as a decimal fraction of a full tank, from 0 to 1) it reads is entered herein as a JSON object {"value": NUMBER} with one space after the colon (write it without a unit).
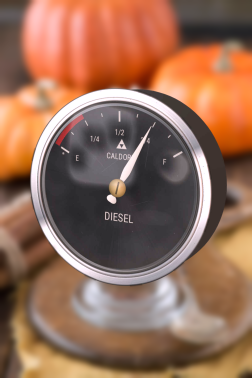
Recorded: {"value": 0.75}
